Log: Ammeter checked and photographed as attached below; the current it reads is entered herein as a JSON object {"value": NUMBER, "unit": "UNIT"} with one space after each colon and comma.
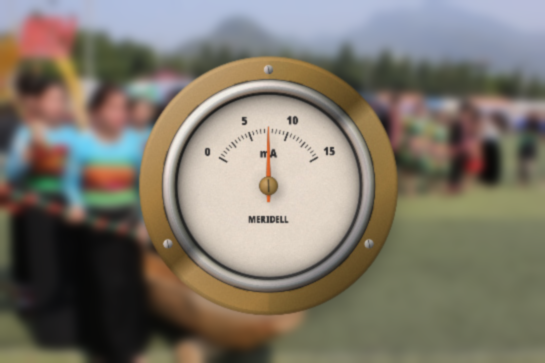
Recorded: {"value": 7.5, "unit": "mA"}
